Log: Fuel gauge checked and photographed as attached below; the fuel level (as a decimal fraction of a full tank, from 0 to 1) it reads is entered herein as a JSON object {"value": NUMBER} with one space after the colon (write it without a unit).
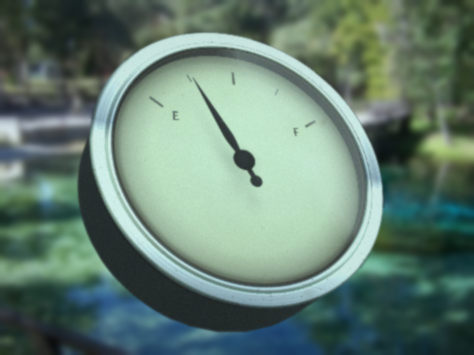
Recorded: {"value": 0.25}
